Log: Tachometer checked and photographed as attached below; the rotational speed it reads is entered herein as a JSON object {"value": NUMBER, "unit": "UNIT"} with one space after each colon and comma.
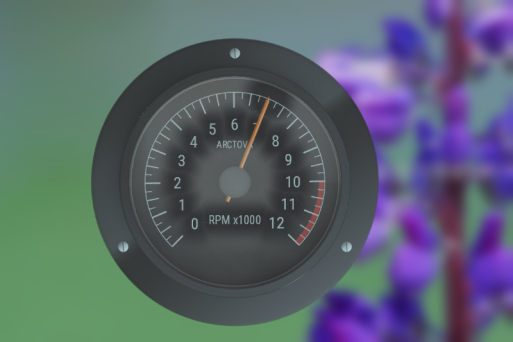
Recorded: {"value": 7000, "unit": "rpm"}
